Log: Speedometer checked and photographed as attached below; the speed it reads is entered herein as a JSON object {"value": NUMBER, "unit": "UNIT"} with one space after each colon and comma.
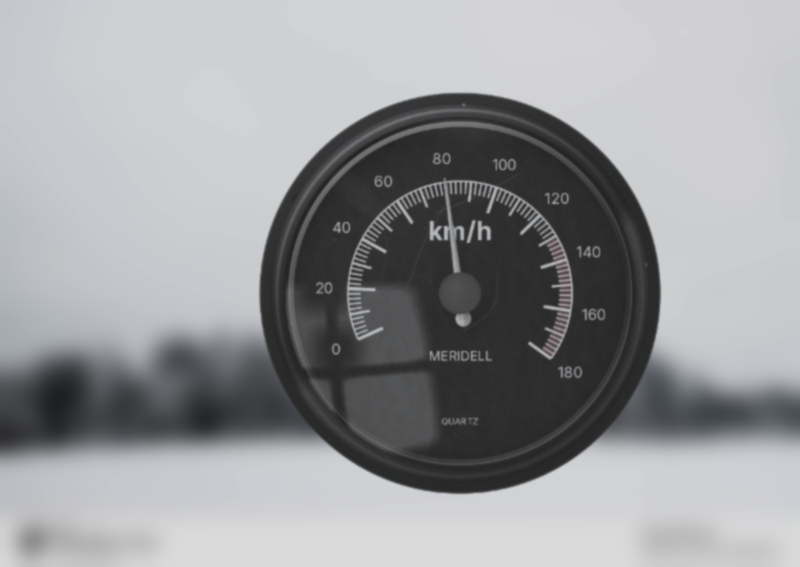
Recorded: {"value": 80, "unit": "km/h"}
